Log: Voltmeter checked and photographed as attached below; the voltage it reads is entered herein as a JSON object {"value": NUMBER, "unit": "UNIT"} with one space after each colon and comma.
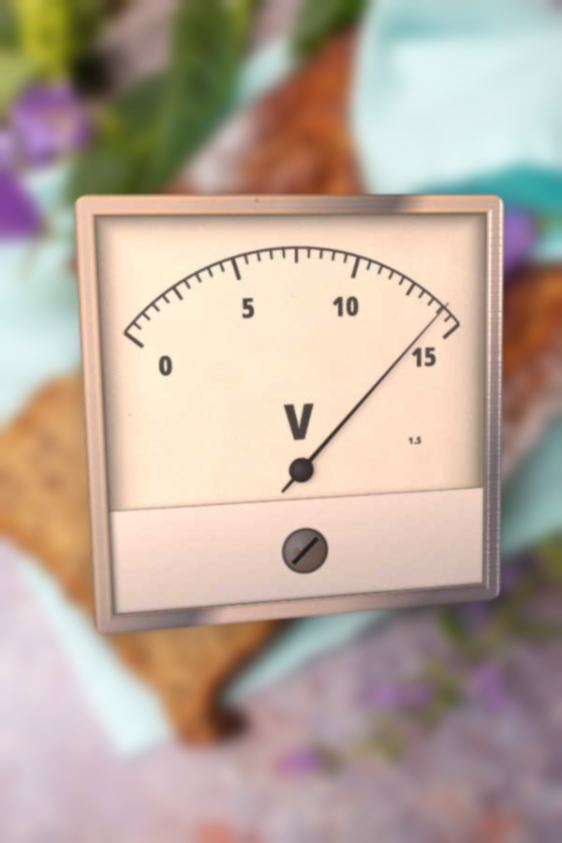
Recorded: {"value": 14, "unit": "V"}
